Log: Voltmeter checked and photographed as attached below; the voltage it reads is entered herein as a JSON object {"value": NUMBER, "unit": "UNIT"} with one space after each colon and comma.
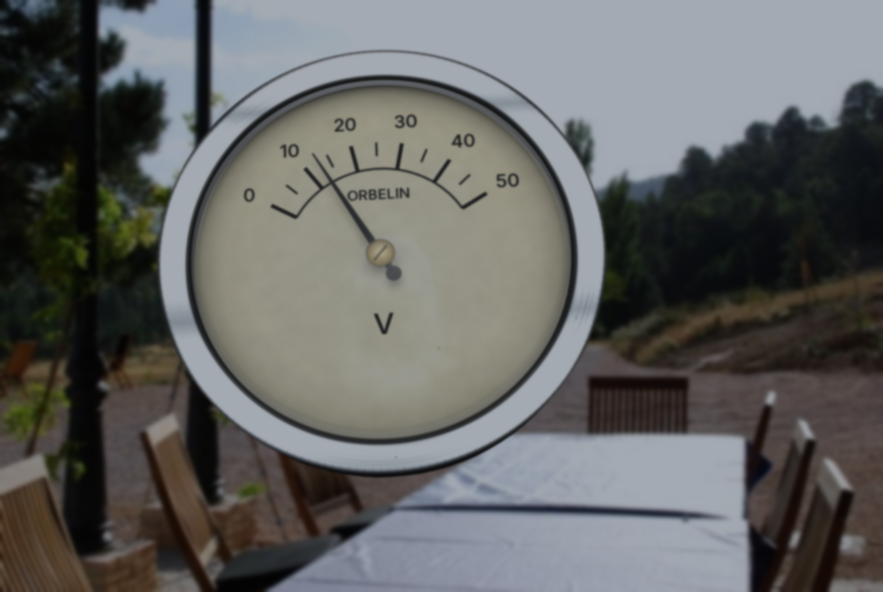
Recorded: {"value": 12.5, "unit": "V"}
